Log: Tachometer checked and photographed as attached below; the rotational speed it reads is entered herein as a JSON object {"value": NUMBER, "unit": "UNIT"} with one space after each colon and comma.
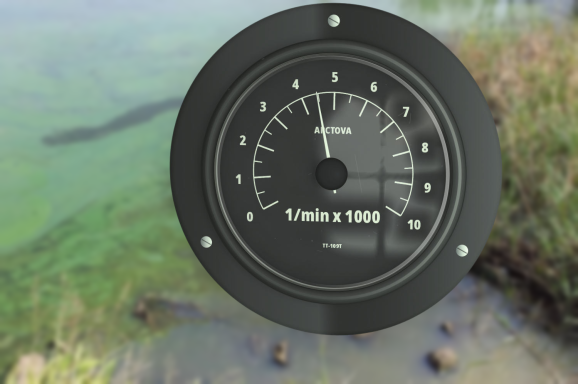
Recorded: {"value": 4500, "unit": "rpm"}
